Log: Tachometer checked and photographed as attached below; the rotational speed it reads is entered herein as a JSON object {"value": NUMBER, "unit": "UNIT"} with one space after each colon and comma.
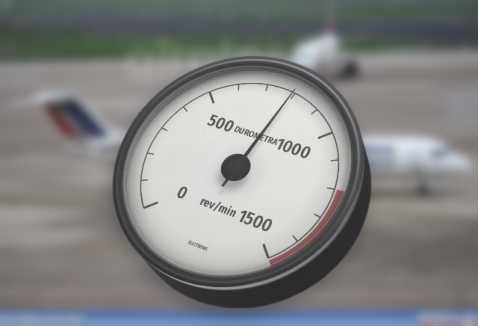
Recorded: {"value": 800, "unit": "rpm"}
